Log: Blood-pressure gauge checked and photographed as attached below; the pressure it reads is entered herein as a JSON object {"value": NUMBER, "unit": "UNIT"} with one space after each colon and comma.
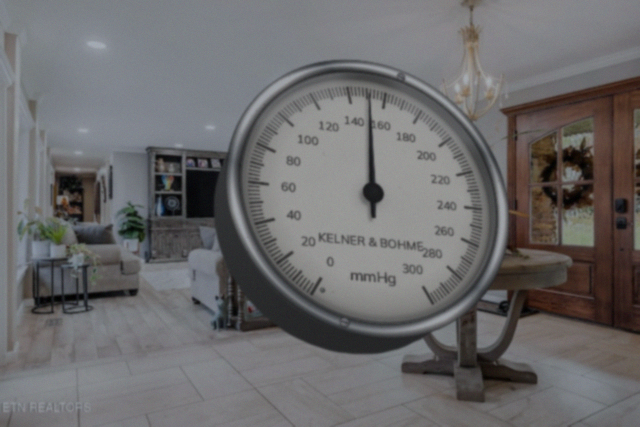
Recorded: {"value": 150, "unit": "mmHg"}
